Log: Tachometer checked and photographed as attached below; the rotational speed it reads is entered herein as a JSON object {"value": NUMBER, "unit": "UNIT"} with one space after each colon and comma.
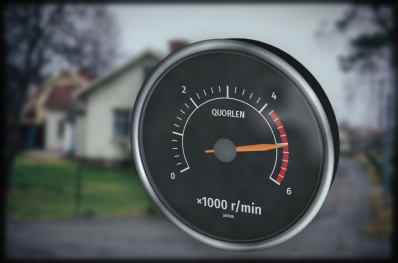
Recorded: {"value": 5000, "unit": "rpm"}
